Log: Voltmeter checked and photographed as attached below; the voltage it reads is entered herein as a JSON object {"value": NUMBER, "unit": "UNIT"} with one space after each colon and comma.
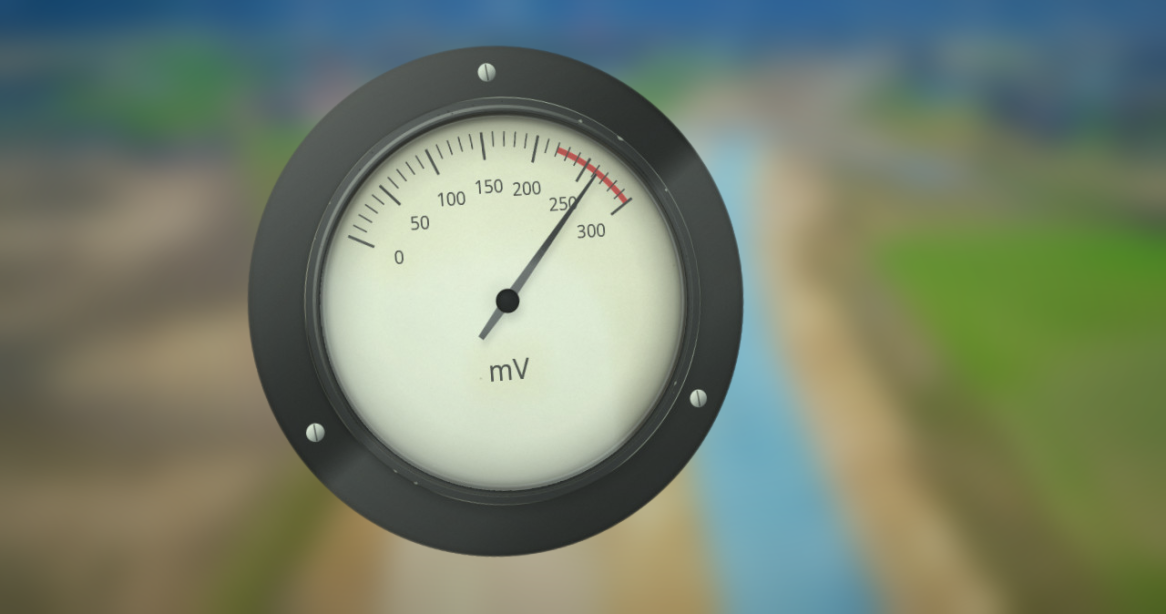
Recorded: {"value": 260, "unit": "mV"}
